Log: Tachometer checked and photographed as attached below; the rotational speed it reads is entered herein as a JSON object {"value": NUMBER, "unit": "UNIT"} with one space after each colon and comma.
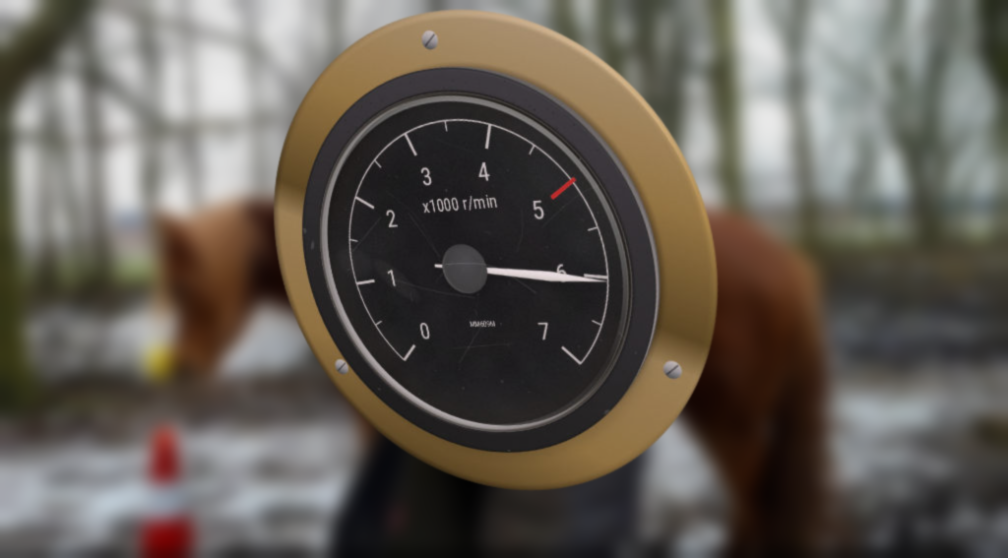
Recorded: {"value": 6000, "unit": "rpm"}
